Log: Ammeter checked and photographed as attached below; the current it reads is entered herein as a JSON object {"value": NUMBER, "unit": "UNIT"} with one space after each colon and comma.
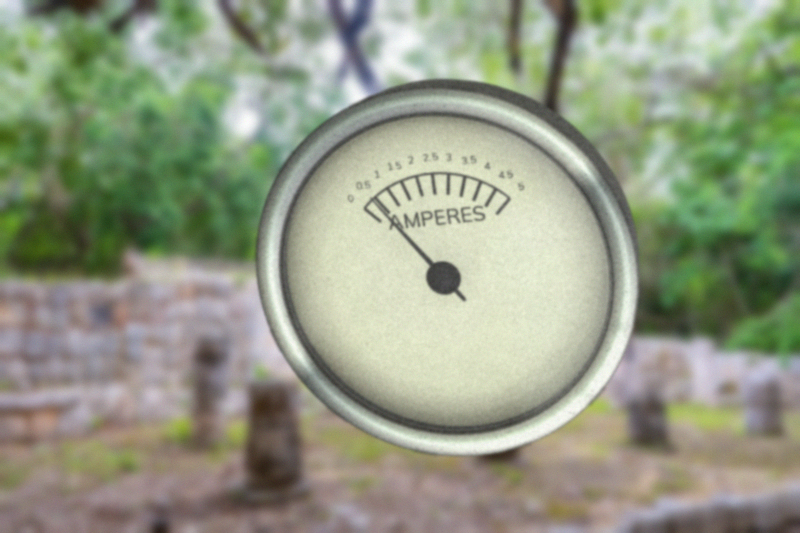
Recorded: {"value": 0.5, "unit": "A"}
